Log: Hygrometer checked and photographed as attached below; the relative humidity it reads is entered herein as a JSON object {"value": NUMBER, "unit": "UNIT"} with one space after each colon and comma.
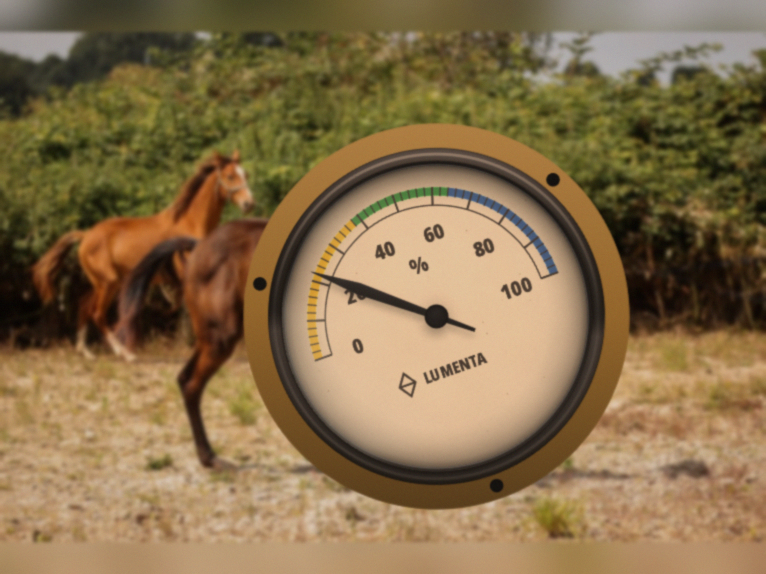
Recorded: {"value": 22, "unit": "%"}
